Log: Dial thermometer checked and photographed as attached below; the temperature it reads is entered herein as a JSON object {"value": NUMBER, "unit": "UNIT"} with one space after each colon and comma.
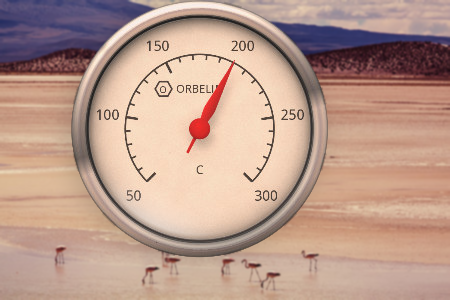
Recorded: {"value": 200, "unit": "°C"}
